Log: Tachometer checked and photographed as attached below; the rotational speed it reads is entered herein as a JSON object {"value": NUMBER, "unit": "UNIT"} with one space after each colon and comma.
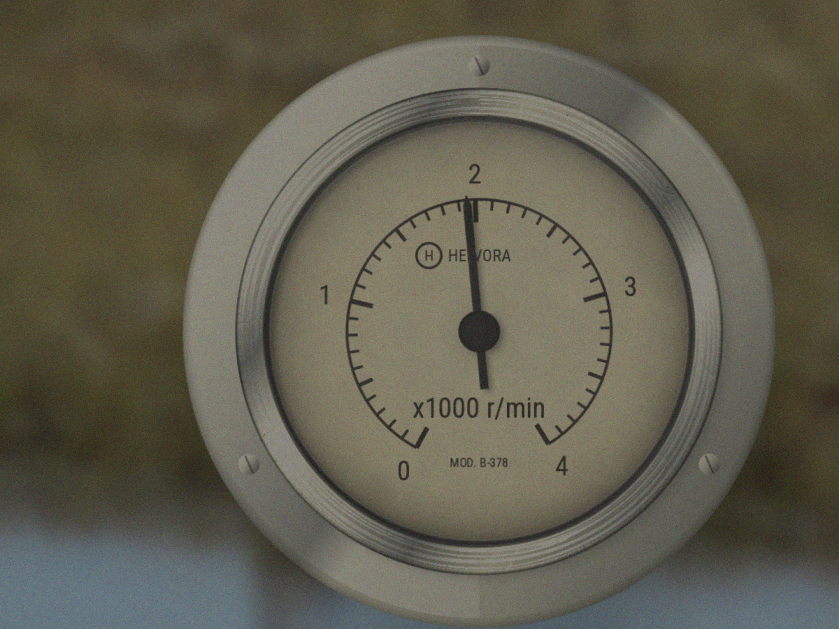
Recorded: {"value": 1950, "unit": "rpm"}
